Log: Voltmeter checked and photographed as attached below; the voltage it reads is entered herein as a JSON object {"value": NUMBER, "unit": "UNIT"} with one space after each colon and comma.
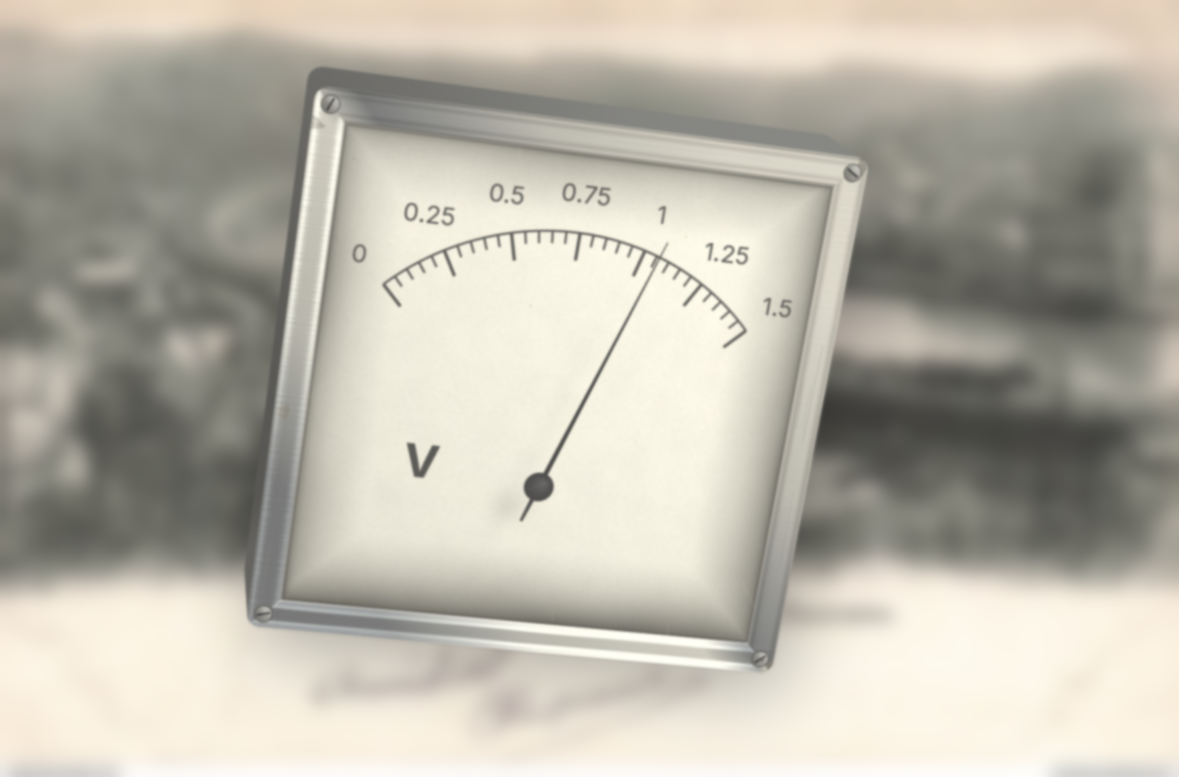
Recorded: {"value": 1.05, "unit": "V"}
